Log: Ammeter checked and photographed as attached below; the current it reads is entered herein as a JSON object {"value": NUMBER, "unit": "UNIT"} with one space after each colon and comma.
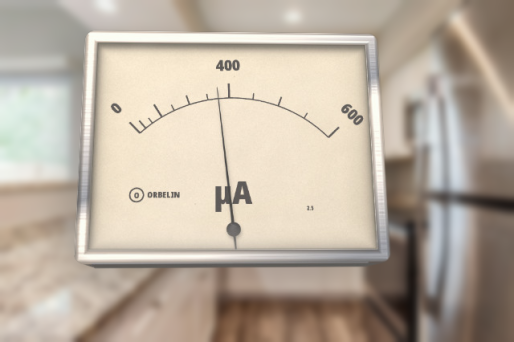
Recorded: {"value": 375, "unit": "µA"}
